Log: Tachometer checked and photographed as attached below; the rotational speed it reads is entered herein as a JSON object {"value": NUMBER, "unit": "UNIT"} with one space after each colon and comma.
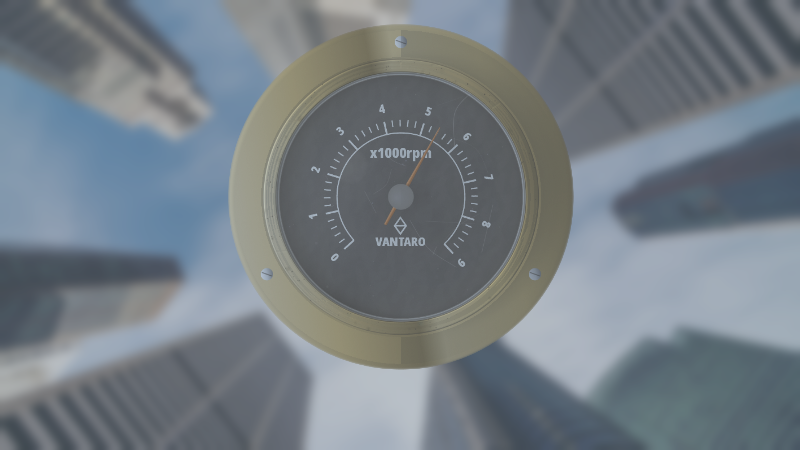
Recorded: {"value": 5400, "unit": "rpm"}
